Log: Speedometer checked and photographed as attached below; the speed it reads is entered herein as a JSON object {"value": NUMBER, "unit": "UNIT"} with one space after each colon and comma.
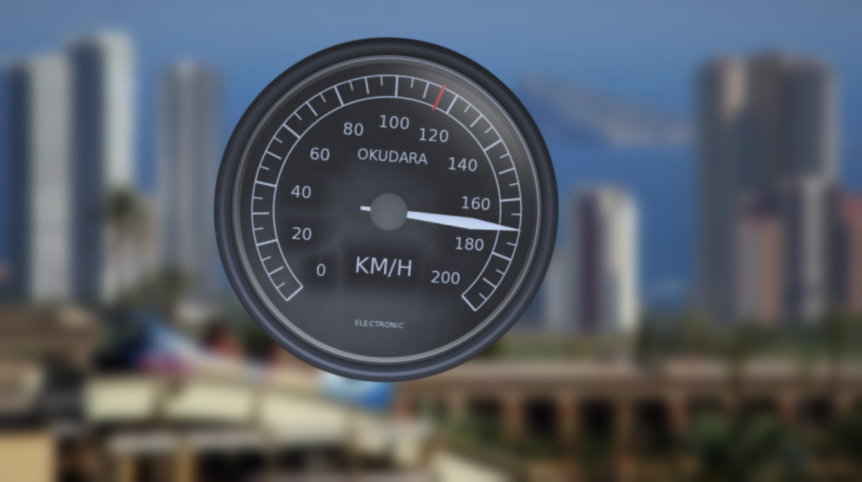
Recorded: {"value": 170, "unit": "km/h"}
